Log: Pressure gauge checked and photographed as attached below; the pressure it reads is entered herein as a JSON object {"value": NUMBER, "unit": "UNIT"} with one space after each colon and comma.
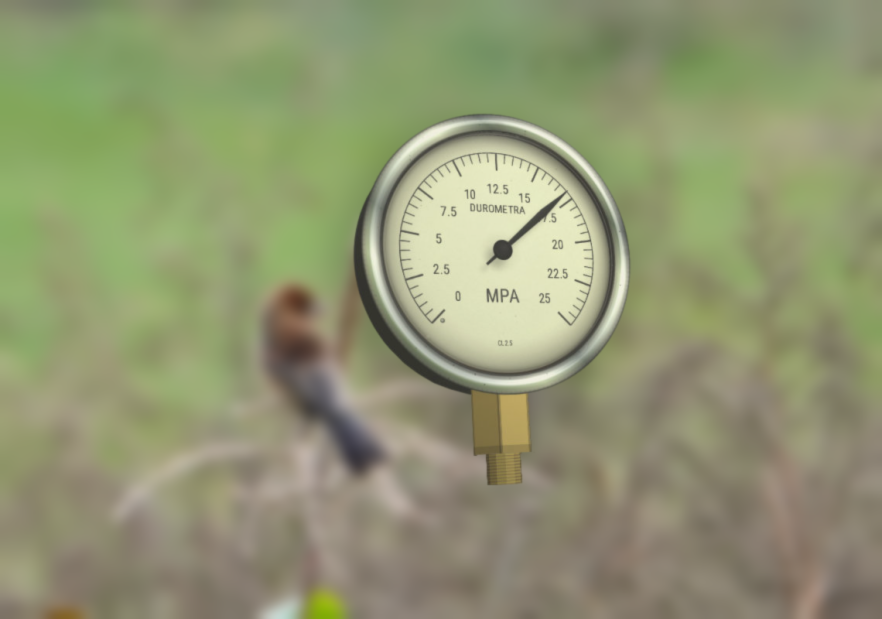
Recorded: {"value": 17, "unit": "MPa"}
